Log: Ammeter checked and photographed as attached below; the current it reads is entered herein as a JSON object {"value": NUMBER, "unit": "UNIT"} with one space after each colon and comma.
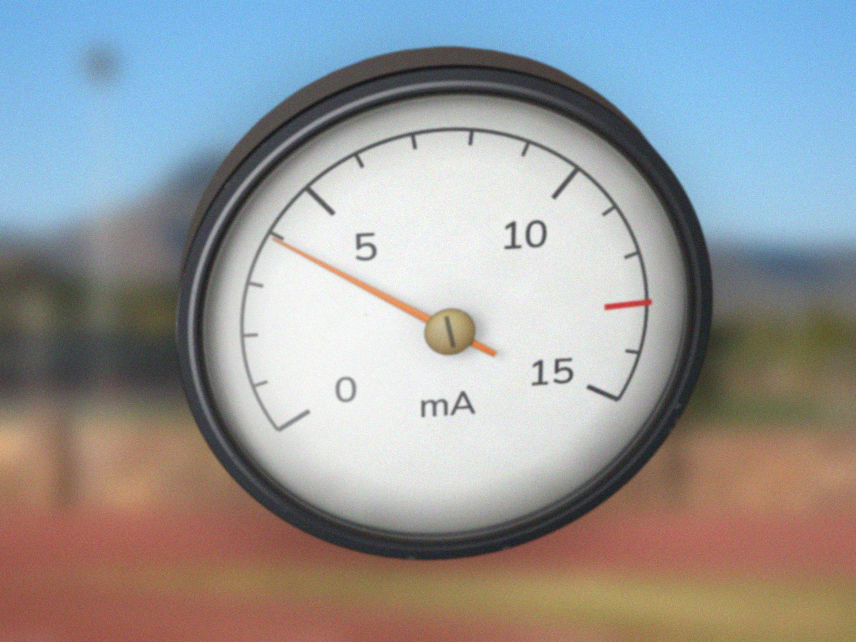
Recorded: {"value": 4, "unit": "mA"}
